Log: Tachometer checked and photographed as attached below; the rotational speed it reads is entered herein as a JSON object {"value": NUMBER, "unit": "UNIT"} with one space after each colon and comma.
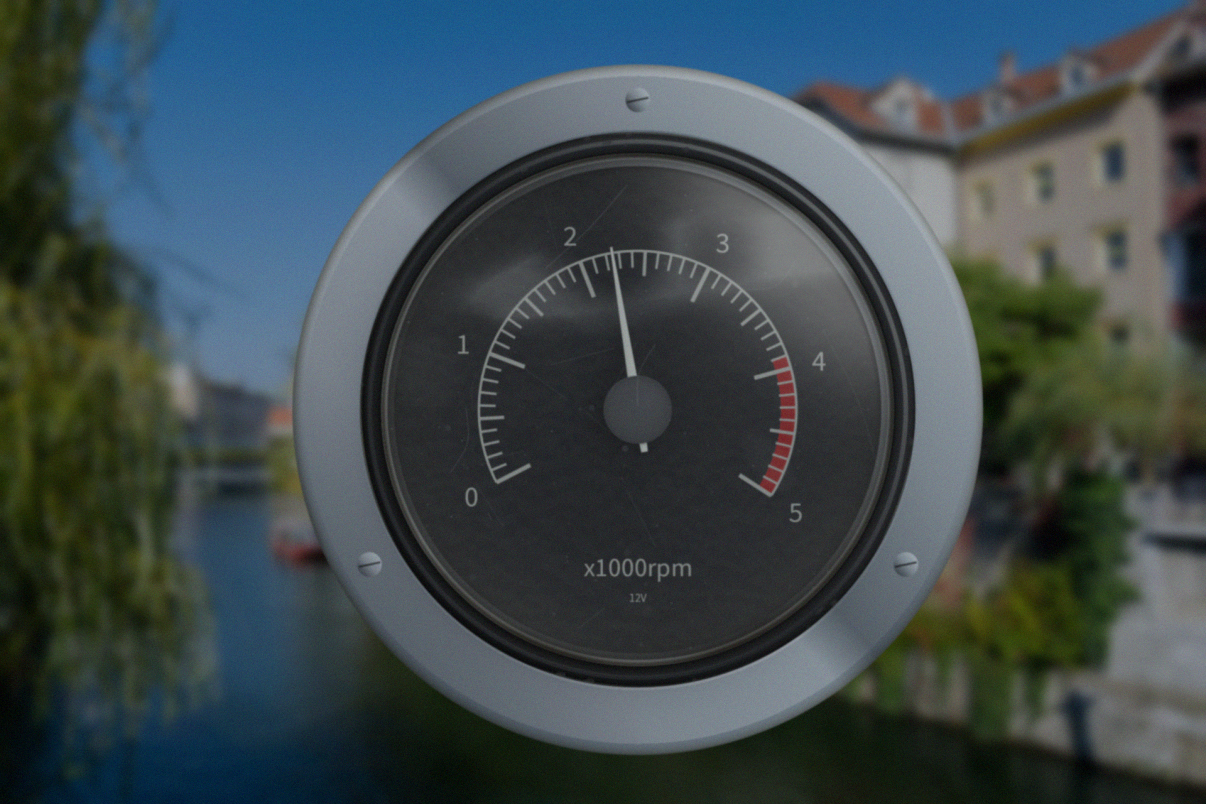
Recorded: {"value": 2250, "unit": "rpm"}
